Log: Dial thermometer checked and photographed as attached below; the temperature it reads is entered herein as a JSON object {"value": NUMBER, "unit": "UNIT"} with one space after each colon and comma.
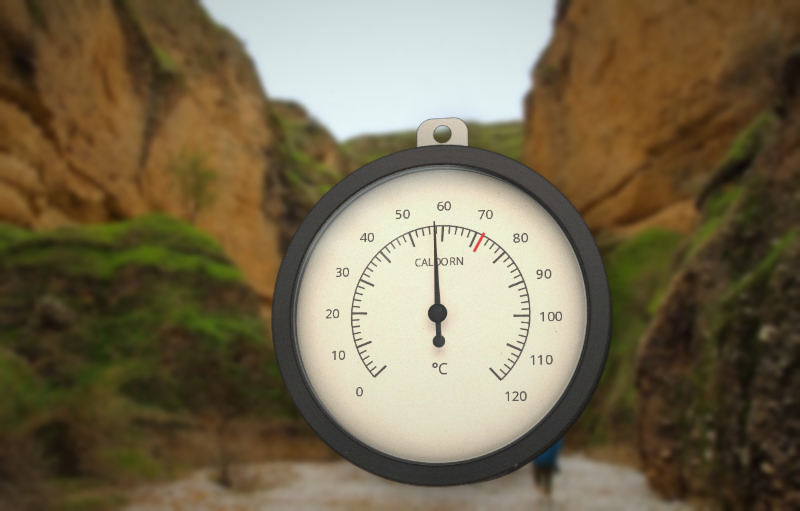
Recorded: {"value": 58, "unit": "°C"}
